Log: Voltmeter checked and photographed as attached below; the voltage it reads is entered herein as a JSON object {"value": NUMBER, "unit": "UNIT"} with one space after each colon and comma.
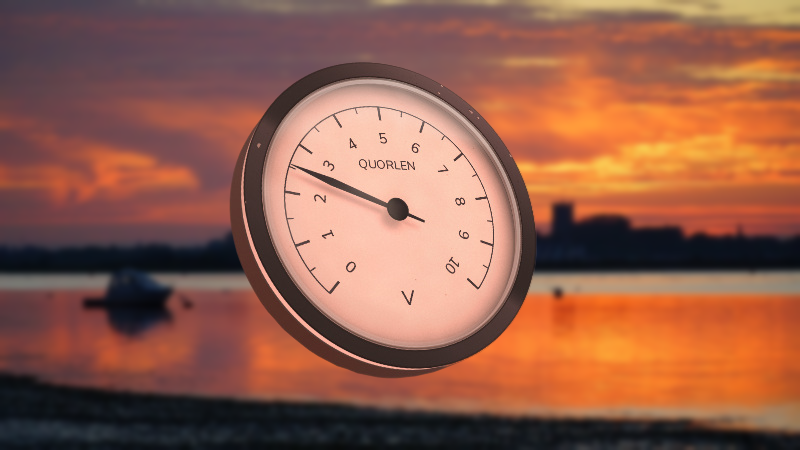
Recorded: {"value": 2.5, "unit": "V"}
